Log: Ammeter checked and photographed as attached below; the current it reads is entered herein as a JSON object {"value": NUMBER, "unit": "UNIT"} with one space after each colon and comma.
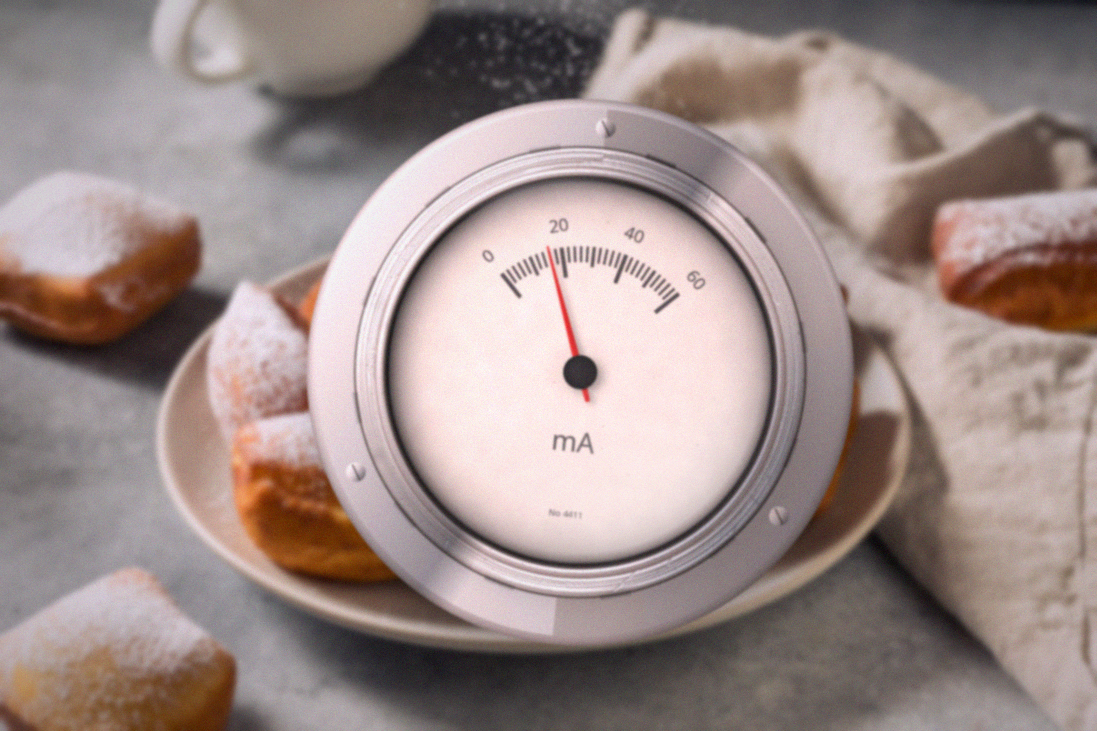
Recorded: {"value": 16, "unit": "mA"}
